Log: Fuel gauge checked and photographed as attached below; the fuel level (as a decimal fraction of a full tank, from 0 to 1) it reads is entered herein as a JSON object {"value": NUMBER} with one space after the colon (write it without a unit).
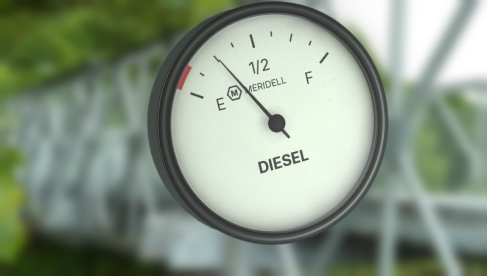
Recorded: {"value": 0.25}
